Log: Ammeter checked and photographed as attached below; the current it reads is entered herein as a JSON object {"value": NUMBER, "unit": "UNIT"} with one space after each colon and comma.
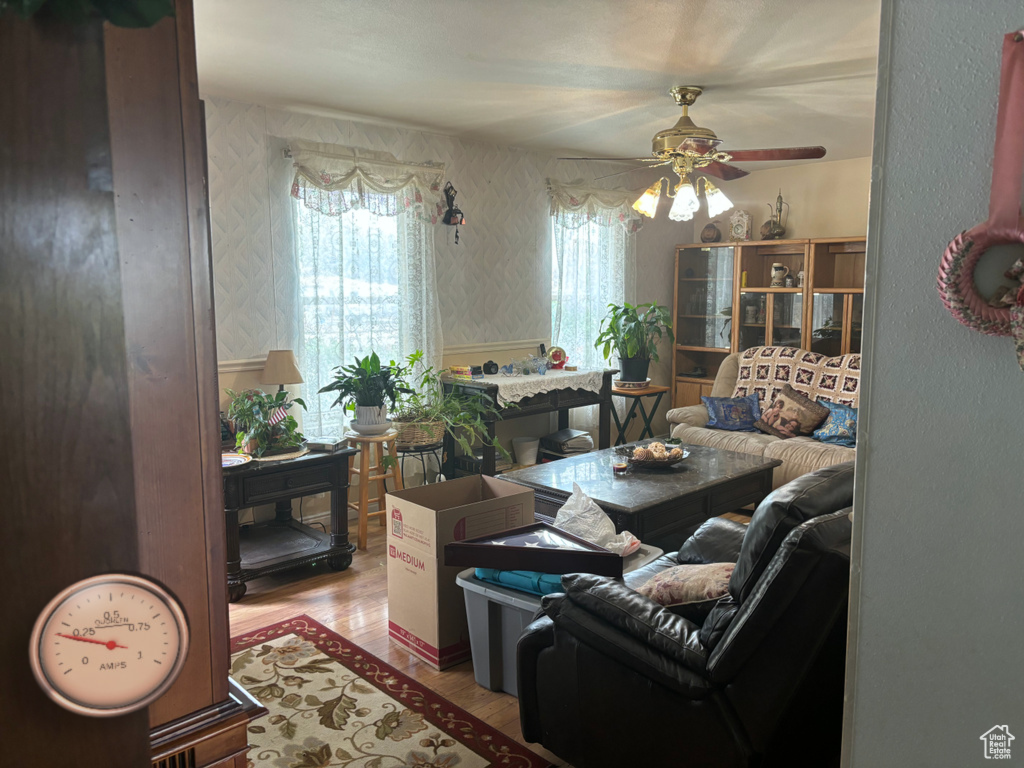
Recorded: {"value": 0.2, "unit": "A"}
